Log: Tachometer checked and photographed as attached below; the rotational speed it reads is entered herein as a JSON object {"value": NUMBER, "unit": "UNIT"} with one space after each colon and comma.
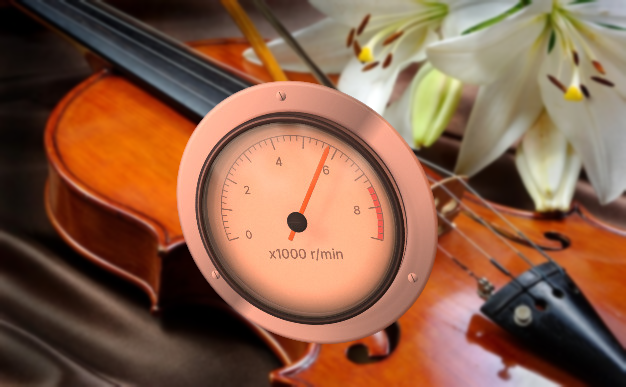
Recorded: {"value": 5800, "unit": "rpm"}
